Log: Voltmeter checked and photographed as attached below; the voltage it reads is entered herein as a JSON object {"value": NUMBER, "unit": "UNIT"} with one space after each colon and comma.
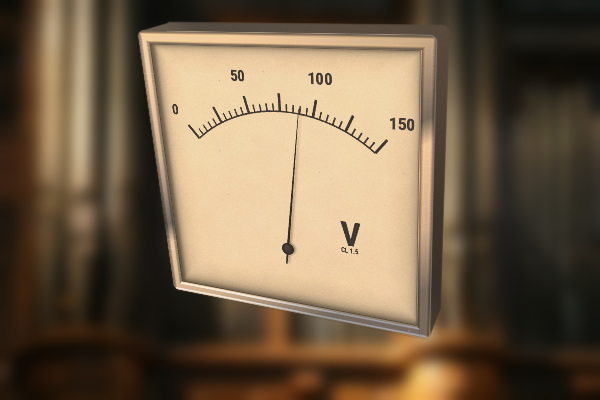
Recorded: {"value": 90, "unit": "V"}
